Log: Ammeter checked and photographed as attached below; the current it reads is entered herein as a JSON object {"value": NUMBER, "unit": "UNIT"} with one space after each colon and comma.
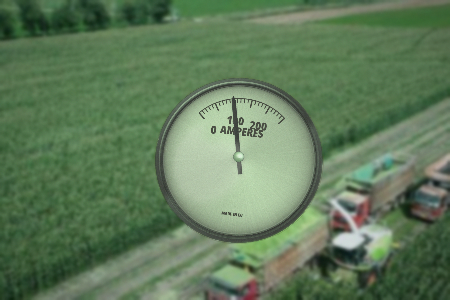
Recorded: {"value": 100, "unit": "A"}
